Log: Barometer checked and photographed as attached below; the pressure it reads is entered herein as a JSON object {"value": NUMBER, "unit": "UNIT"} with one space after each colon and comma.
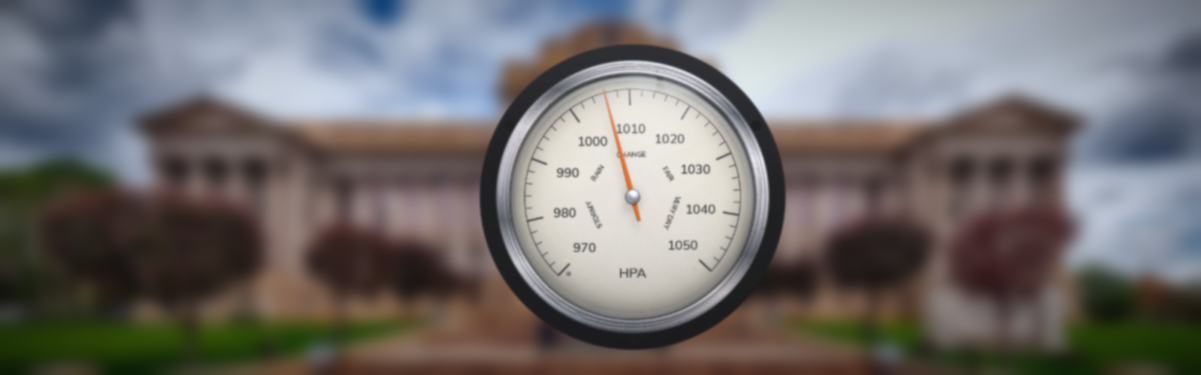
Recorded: {"value": 1006, "unit": "hPa"}
